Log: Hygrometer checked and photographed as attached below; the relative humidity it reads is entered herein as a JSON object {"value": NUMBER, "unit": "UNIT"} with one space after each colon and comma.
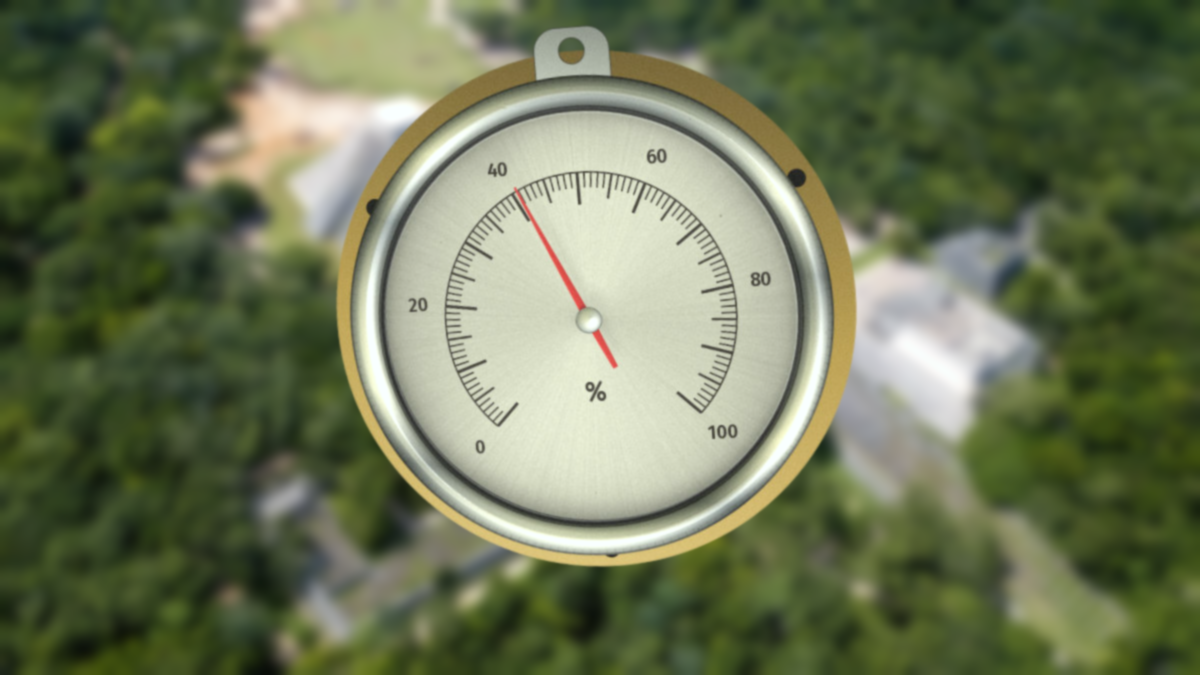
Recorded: {"value": 41, "unit": "%"}
